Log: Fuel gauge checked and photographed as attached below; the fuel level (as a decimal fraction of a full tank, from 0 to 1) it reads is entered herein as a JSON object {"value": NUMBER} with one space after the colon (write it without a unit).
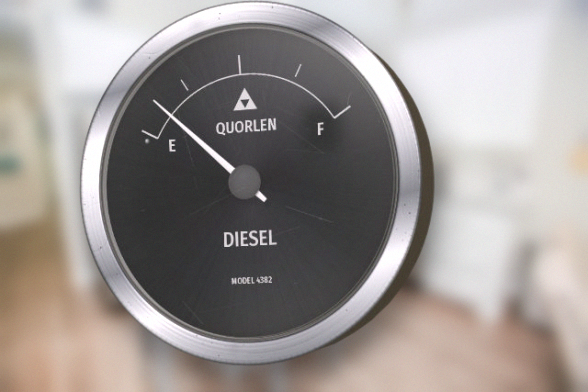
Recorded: {"value": 0.125}
